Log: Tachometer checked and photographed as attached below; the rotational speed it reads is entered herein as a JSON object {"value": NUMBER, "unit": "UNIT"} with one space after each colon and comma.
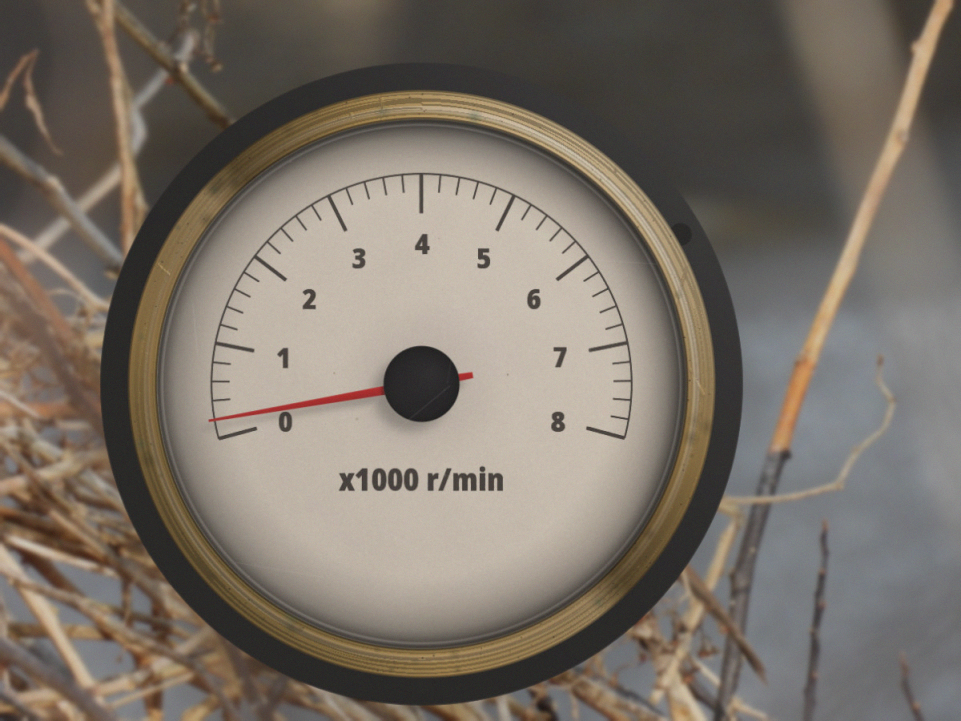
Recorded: {"value": 200, "unit": "rpm"}
